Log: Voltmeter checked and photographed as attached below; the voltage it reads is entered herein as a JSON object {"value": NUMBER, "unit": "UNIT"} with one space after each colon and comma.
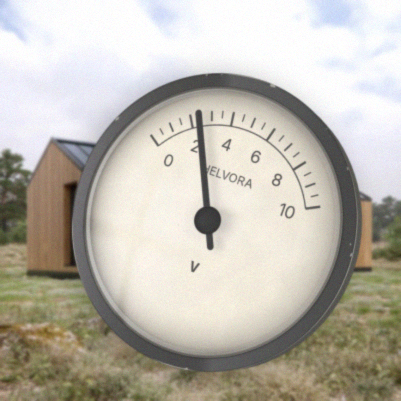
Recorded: {"value": 2.5, "unit": "V"}
